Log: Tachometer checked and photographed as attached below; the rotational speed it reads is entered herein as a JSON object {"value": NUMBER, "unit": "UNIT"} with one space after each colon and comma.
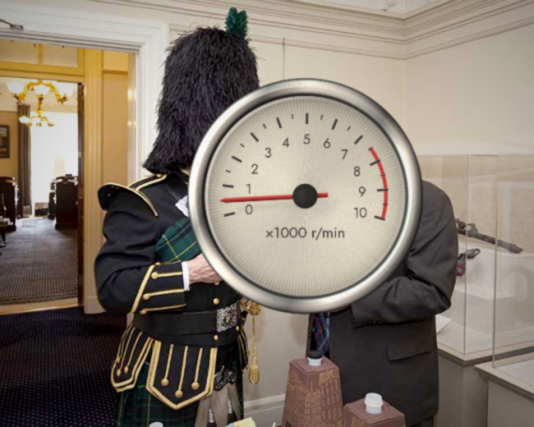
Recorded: {"value": 500, "unit": "rpm"}
